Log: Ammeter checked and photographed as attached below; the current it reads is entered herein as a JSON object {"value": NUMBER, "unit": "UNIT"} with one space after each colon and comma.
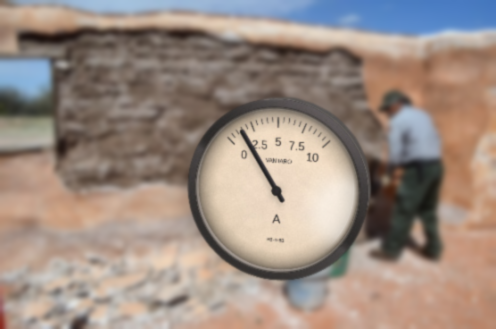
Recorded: {"value": 1.5, "unit": "A"}
